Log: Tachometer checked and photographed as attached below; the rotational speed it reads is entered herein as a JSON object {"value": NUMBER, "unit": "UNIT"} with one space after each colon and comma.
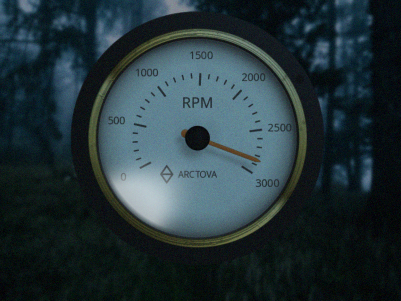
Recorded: {"value": 2850, "unit": "rpm"}
